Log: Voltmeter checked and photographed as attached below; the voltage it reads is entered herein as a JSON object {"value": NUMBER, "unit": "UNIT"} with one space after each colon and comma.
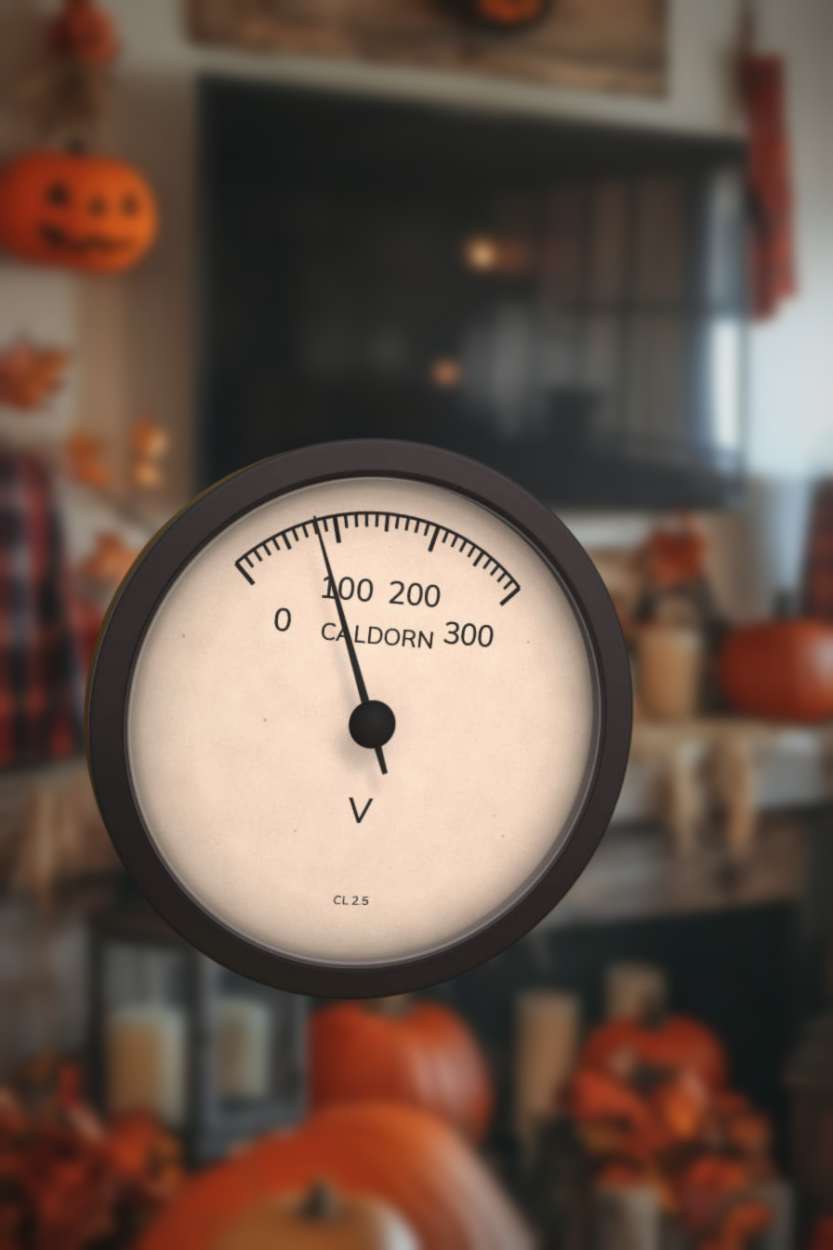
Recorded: {"value": 80, "unit": "V"}
